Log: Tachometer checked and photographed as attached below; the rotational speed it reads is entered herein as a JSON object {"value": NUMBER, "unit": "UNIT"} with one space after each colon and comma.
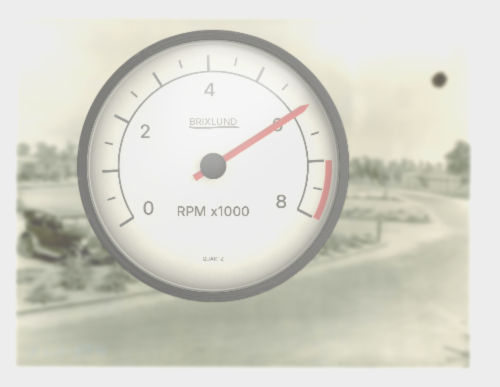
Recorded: {"value": 6000, "unit": "rpm"}
